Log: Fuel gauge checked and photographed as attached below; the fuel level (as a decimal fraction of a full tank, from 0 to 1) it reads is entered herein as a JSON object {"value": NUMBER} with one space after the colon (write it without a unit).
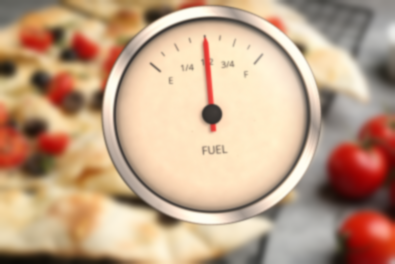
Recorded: {"value": 0.5}
